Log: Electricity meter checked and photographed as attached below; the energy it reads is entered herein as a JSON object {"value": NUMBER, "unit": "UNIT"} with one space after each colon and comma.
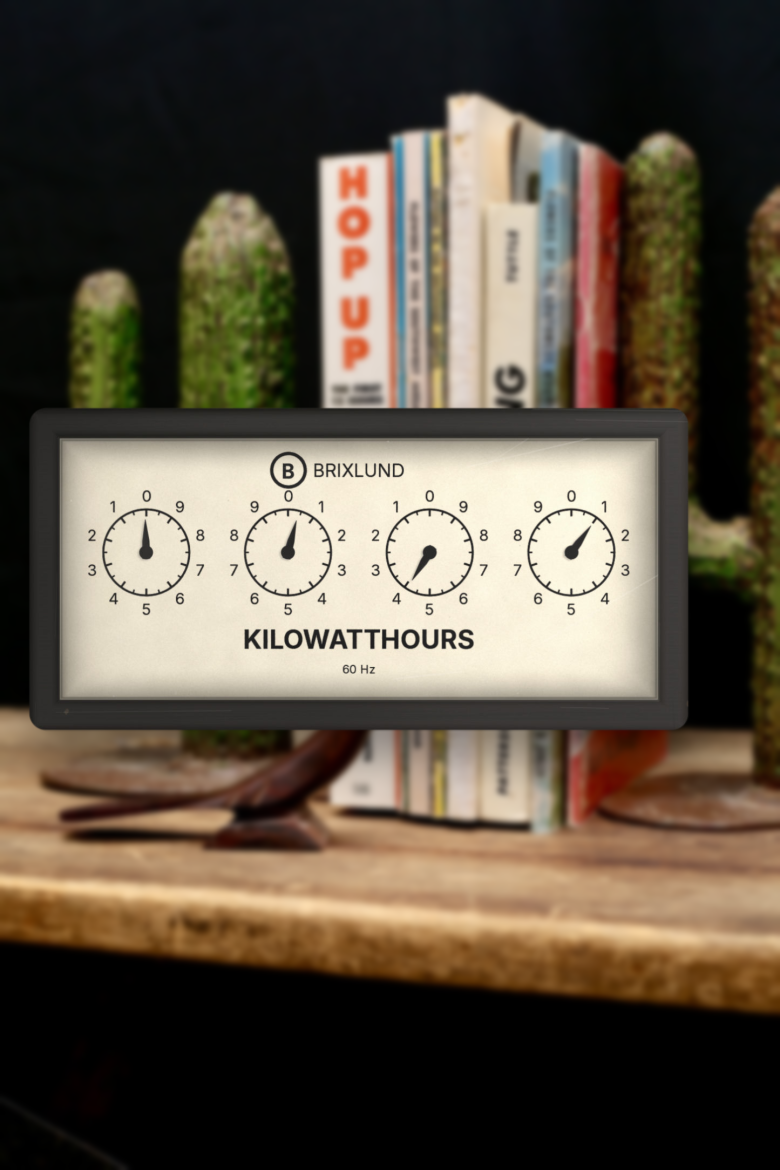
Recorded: {"value": 41, "unit": "kWh"}
